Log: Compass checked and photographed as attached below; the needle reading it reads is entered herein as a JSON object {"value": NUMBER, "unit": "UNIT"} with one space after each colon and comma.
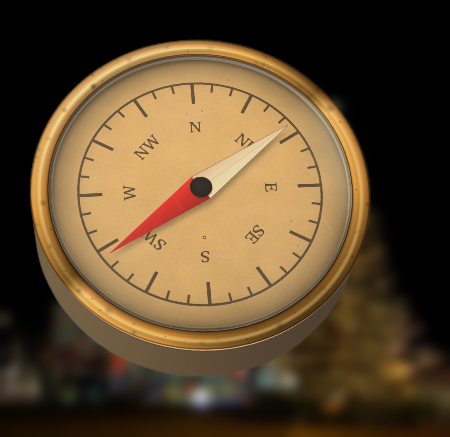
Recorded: {"value": 235, "unit": "°"}
